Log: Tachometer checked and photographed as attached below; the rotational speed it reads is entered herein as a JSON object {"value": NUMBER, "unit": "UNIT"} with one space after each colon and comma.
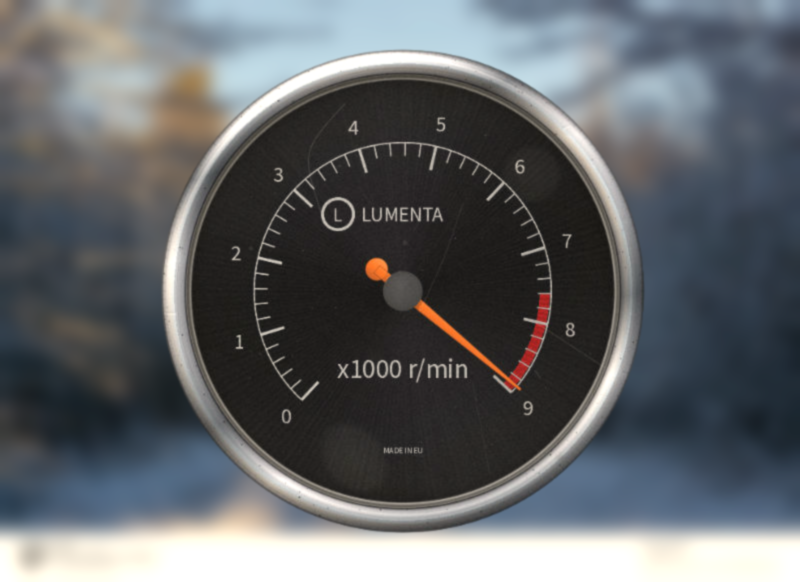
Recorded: {"value": 8900, "unit": "rpm"}
